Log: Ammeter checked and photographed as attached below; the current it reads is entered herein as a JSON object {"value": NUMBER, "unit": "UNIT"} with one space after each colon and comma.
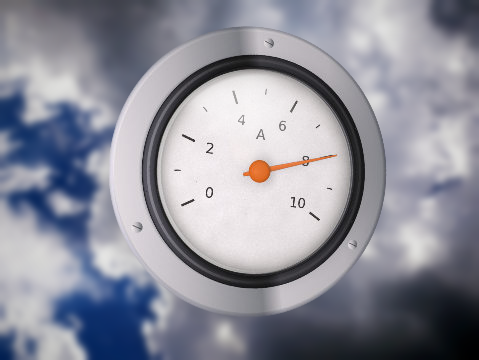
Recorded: {"value": 8, "unit": "A"}
